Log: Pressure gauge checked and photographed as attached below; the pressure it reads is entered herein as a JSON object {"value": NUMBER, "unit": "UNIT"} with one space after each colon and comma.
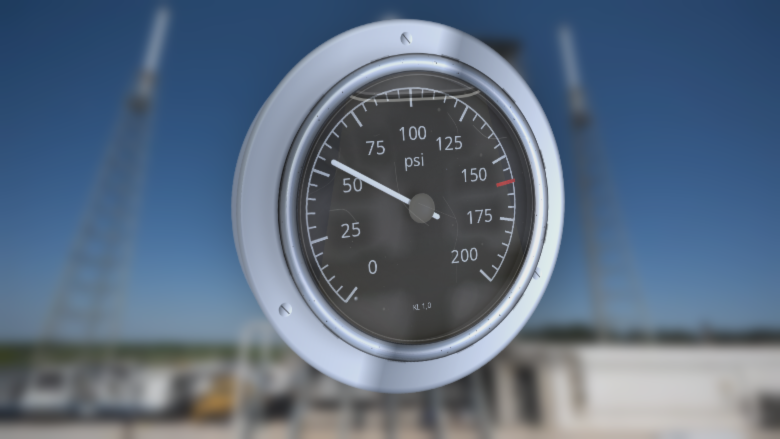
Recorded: {"value": 55, "unit": "psi"}
